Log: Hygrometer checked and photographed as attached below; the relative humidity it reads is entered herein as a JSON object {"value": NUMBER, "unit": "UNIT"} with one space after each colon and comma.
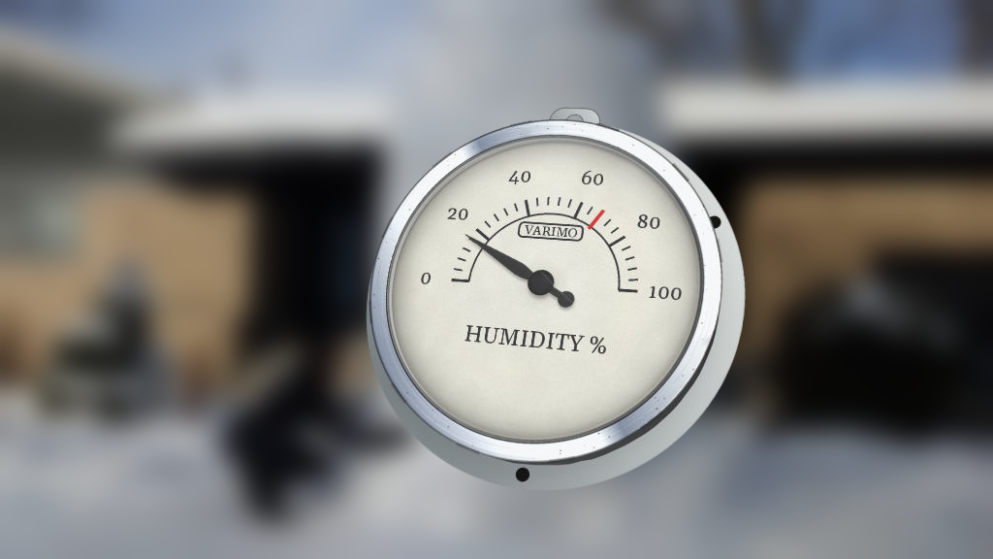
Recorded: {"value": 16, "unit": "%"}
